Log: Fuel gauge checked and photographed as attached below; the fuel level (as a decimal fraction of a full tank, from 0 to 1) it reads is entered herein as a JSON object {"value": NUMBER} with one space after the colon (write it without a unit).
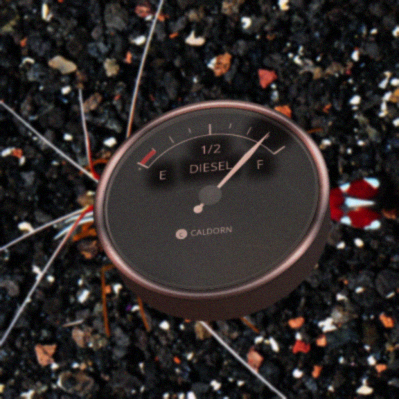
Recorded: {"value": 0.875}
